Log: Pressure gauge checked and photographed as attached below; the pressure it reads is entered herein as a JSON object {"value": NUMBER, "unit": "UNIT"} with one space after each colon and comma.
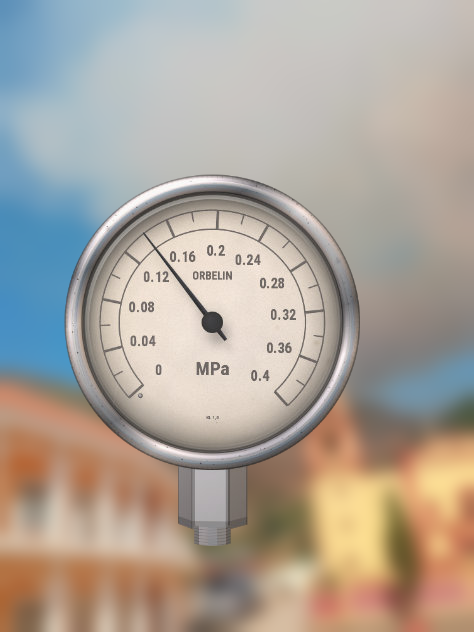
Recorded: {"value": 0.14, "unit": "MPa"}
